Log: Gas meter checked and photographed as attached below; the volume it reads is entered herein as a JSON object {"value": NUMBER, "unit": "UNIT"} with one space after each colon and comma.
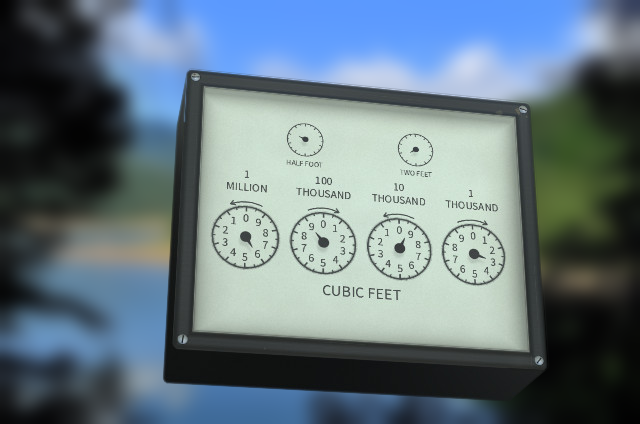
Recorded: {"value": 589300, "unit": "ft³"}
